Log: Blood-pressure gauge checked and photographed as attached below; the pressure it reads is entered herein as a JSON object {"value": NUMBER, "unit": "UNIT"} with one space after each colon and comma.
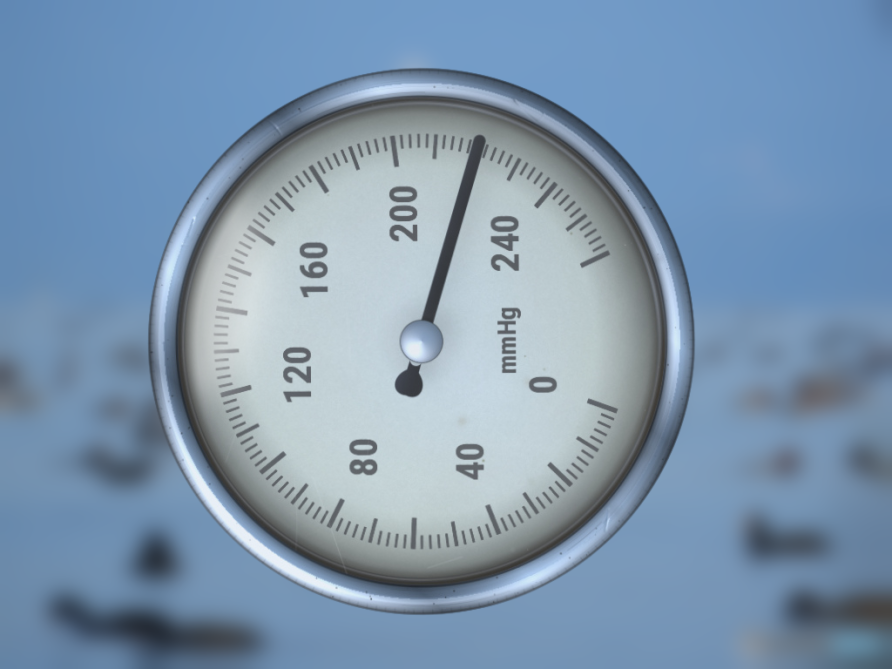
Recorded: {"value": 220, "unit": "mmHg"}
